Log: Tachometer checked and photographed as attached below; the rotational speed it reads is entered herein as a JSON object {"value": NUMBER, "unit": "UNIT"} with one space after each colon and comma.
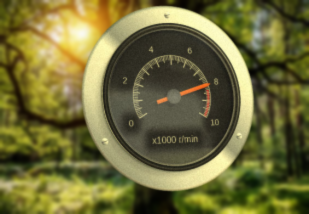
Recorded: {"value": 8000, "unit": "rpm"}
